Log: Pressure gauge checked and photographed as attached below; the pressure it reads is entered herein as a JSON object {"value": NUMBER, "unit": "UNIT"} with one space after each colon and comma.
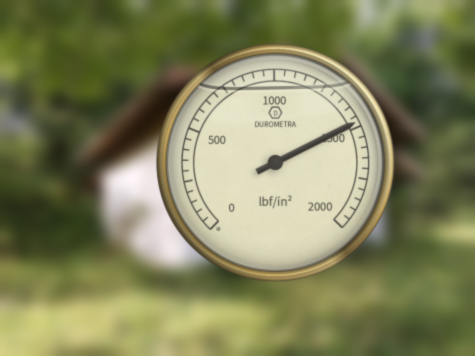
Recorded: {"value": 1475, "unit": "psi"}
